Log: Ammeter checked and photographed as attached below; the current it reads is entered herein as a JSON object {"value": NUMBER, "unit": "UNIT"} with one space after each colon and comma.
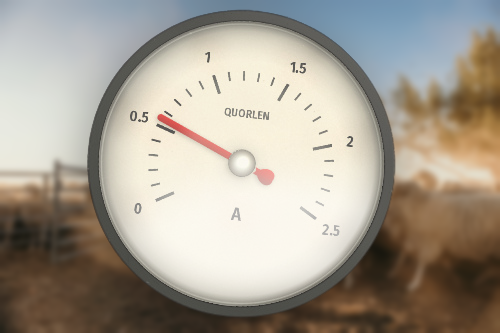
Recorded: {"value": 0.55, "unit": "A"}
